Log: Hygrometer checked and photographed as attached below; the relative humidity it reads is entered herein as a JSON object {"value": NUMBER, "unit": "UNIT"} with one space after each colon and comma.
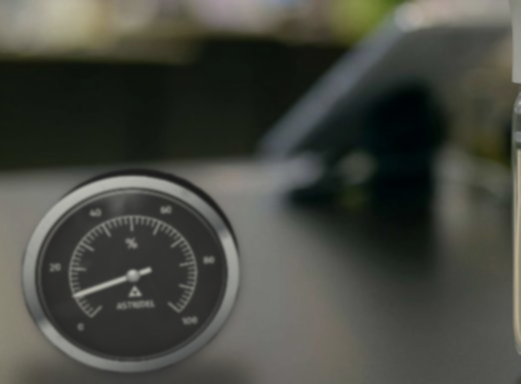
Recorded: {"value": 10, "unit": "%"}
